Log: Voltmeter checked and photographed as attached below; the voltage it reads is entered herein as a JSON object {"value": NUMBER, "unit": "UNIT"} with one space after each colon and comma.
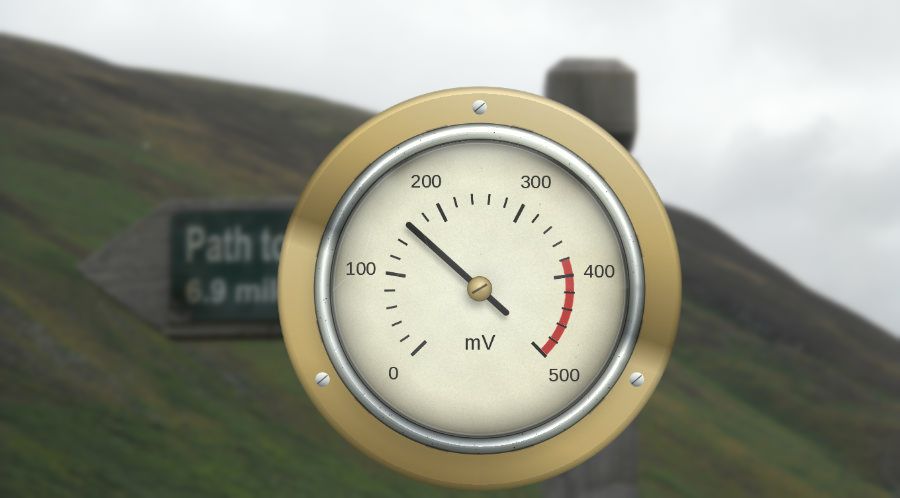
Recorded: {"value": 160, "unit": "mV"}
